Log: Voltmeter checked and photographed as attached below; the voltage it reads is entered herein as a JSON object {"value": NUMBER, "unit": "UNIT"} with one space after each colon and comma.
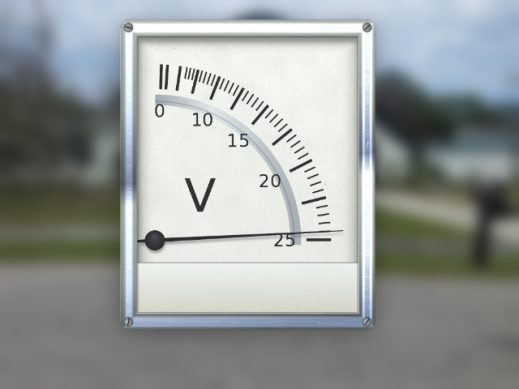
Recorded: {"value": 24.5, "unit": "V"}
